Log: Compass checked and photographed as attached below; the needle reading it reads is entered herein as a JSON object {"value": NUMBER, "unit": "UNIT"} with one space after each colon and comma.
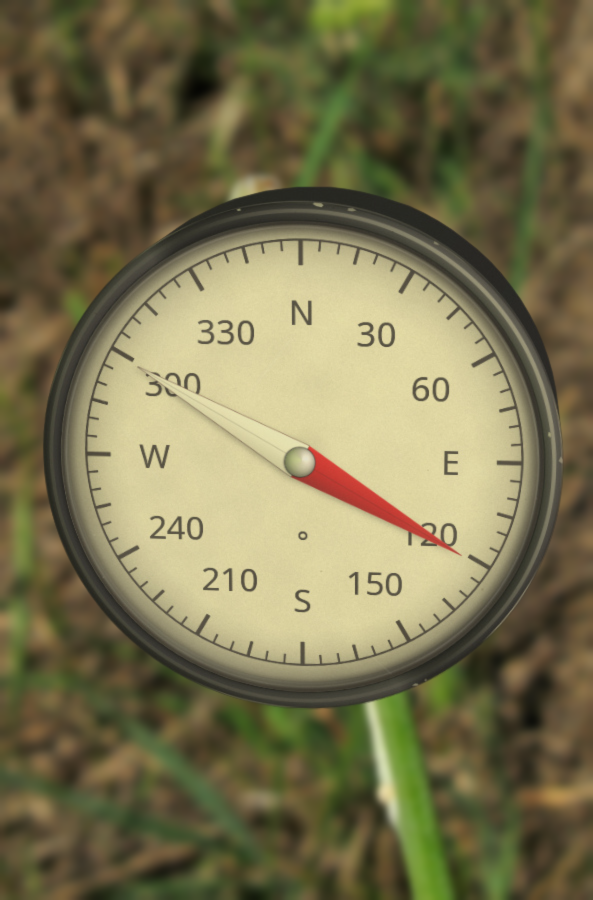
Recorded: {"value": 120, "unit": "°"}
